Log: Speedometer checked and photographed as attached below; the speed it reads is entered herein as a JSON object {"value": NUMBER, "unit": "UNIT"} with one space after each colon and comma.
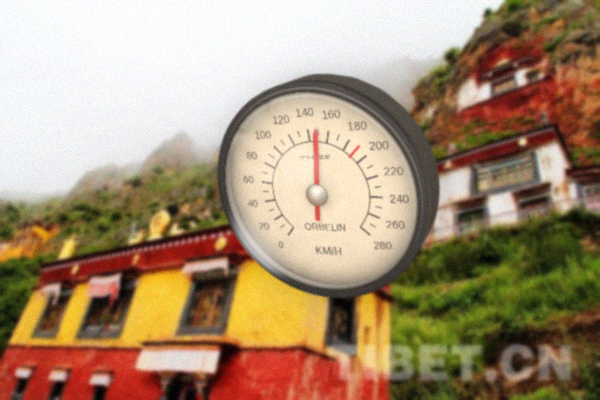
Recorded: {"value": 150, "unit": "km/h"}
